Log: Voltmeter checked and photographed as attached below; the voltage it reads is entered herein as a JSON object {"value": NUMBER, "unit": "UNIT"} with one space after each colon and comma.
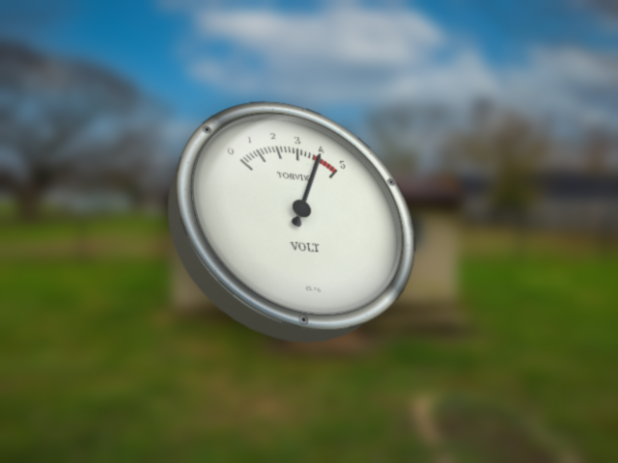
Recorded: {"value": 4, "unit": "V"}
